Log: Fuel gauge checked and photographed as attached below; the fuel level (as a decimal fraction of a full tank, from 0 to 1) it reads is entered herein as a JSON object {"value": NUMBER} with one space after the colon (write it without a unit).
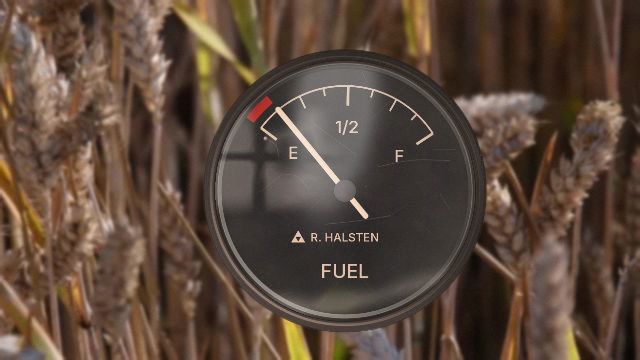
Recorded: {"value": 0.125}
